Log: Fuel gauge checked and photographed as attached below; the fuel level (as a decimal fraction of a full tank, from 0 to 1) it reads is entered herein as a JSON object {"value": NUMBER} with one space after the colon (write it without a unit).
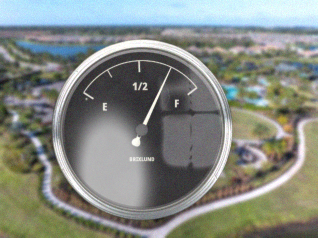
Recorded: {"value": 0.75}
